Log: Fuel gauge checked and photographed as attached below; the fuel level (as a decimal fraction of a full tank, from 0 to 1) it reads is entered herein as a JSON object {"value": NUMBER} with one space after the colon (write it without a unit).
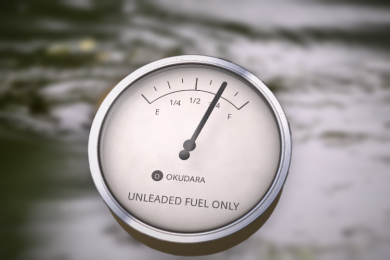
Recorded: {"value": 0.75}
